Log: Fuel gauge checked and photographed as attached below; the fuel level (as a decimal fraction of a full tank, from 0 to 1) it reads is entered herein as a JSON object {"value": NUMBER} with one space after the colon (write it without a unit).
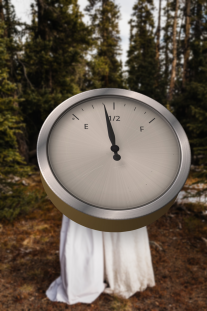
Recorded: {"value": 0.375}
